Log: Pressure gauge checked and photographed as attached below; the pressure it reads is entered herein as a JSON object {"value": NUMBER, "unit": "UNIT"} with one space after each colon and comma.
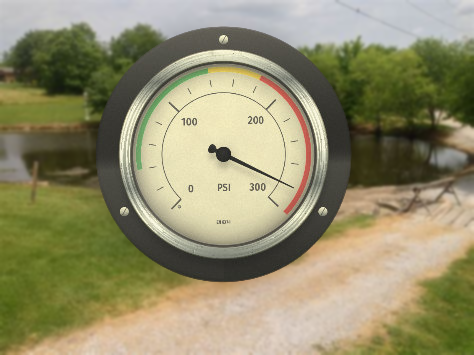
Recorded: {"value": 280, "unit": "psi"}
